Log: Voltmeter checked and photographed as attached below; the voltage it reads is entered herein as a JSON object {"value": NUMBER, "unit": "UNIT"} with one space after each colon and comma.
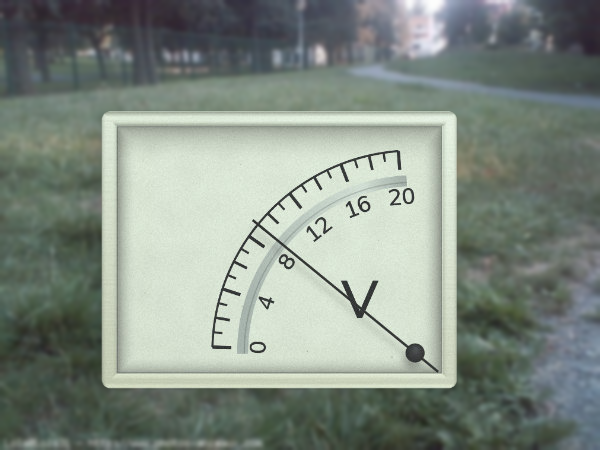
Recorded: {"value": 9, "unit": "V"}
